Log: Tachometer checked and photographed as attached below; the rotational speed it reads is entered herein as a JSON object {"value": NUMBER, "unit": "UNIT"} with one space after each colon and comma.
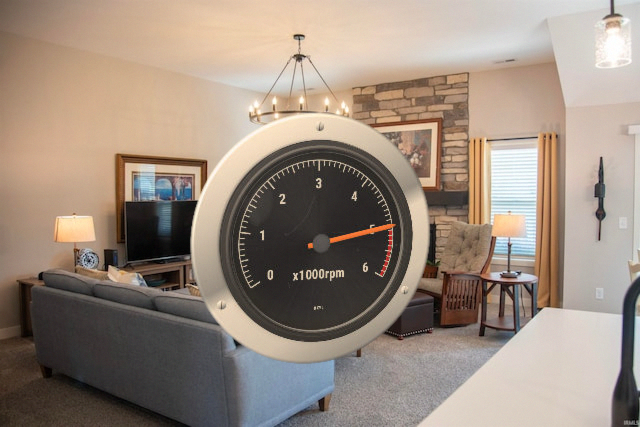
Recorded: {"value": 5000, "unit": "rpm"}
